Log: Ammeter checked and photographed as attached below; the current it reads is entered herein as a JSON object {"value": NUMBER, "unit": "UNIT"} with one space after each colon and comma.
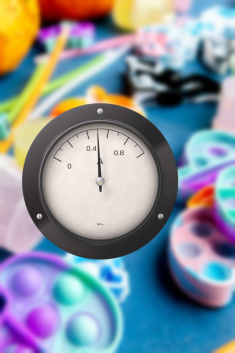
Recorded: {"value": 0.5, "unit": "A"}
